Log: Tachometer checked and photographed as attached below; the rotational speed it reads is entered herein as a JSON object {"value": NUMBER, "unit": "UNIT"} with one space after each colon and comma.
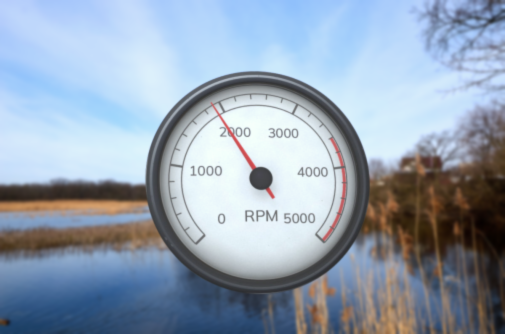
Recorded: {"value": 1900, "unit": "rpm"}
